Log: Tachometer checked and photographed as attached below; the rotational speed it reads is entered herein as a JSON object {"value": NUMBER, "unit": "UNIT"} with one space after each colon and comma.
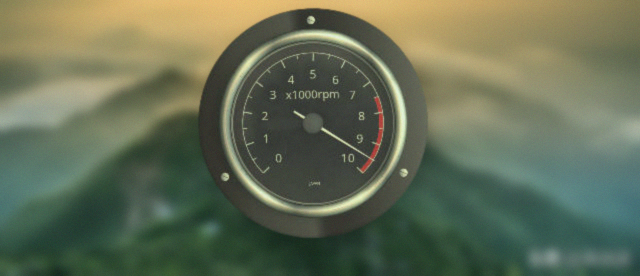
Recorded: {"value": 9500, "unit": "rpm"}
